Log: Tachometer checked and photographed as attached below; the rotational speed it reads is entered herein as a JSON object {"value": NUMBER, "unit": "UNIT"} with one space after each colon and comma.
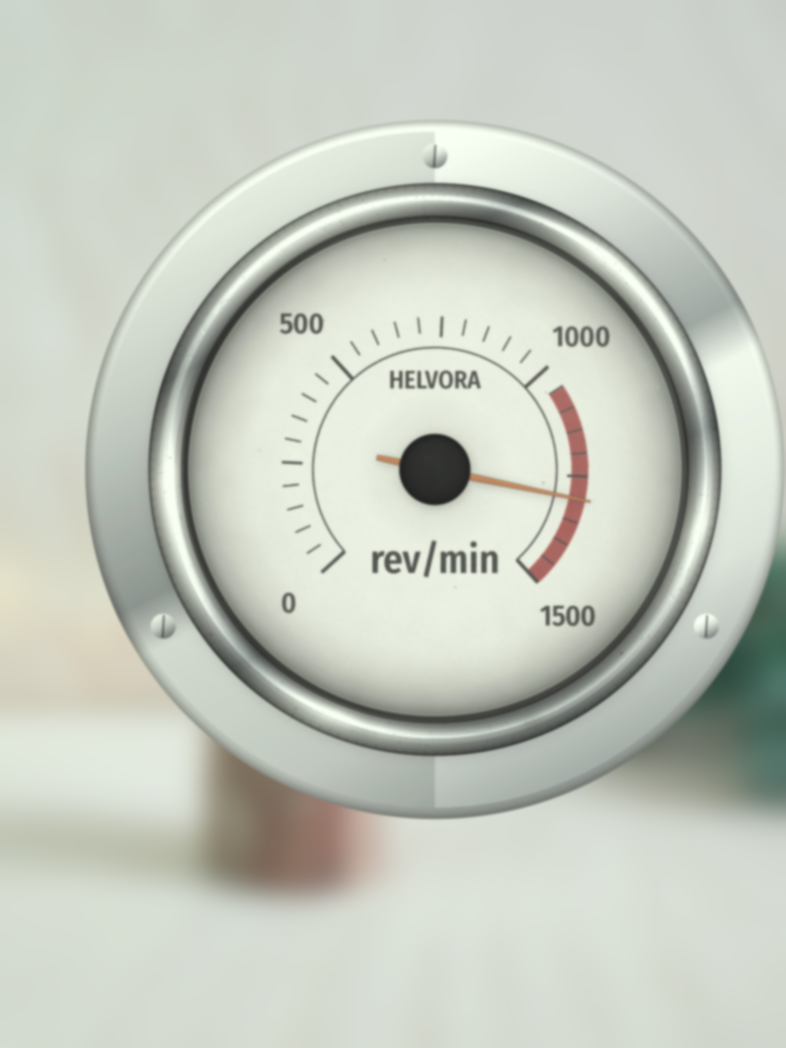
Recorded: {"value": 1300, "unit": "rpm"}
